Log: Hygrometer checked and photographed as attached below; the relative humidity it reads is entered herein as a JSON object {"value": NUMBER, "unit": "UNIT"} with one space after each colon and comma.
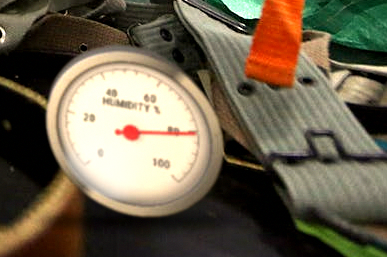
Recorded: {"value": 80, "unit": "%"}
